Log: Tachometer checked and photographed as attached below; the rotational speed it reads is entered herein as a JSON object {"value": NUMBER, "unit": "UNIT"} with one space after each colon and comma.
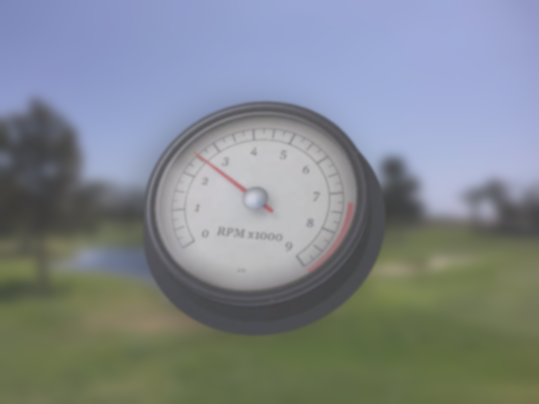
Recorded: {"value": 2500, "unit": "rpm"}
